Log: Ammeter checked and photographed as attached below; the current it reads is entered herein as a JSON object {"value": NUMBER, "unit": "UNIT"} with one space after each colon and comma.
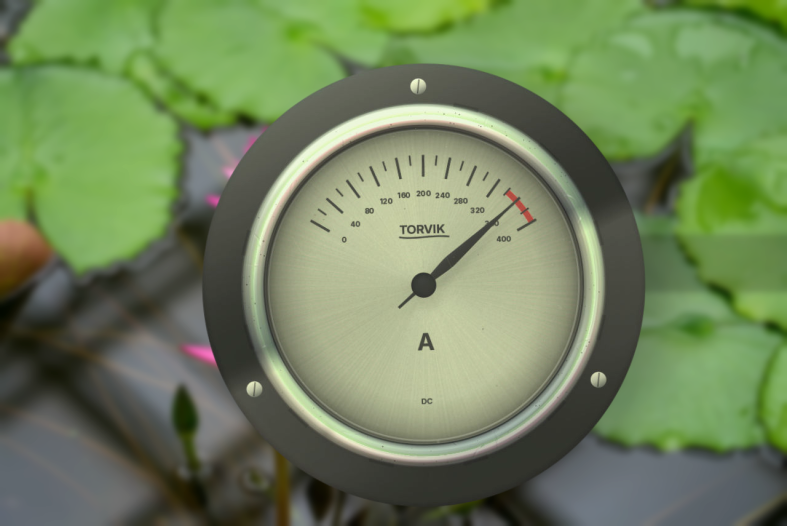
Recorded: {"value": 360, "unit": "A"}
